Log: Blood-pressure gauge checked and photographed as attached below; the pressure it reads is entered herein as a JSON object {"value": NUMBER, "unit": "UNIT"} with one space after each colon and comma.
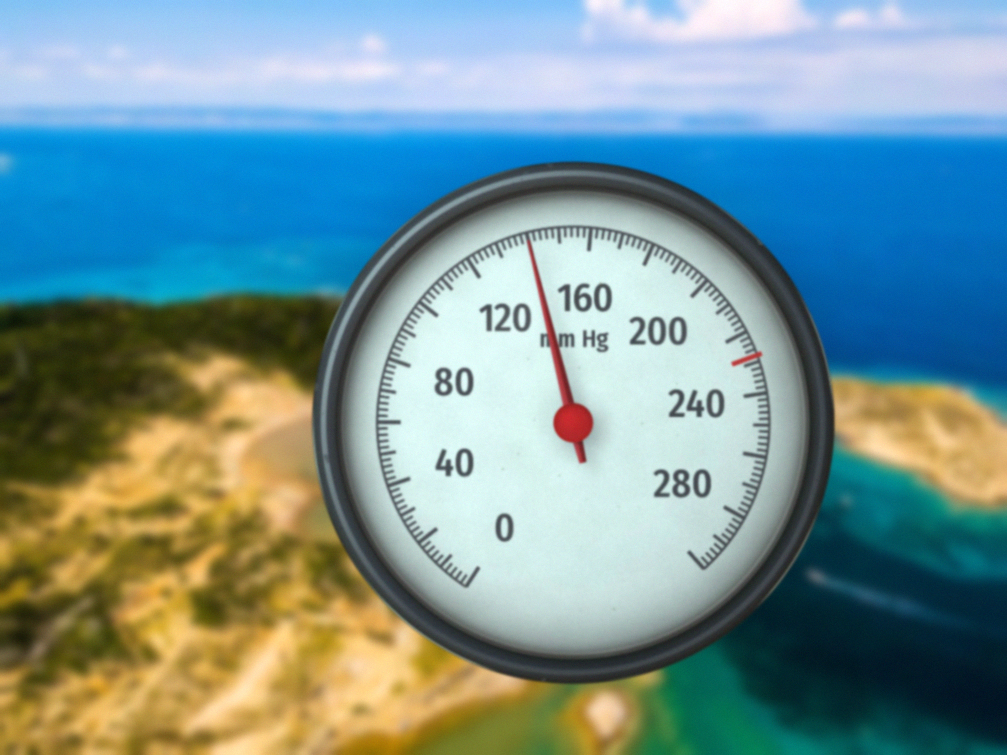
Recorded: {"value": 140, "unit": "mmHg"}
